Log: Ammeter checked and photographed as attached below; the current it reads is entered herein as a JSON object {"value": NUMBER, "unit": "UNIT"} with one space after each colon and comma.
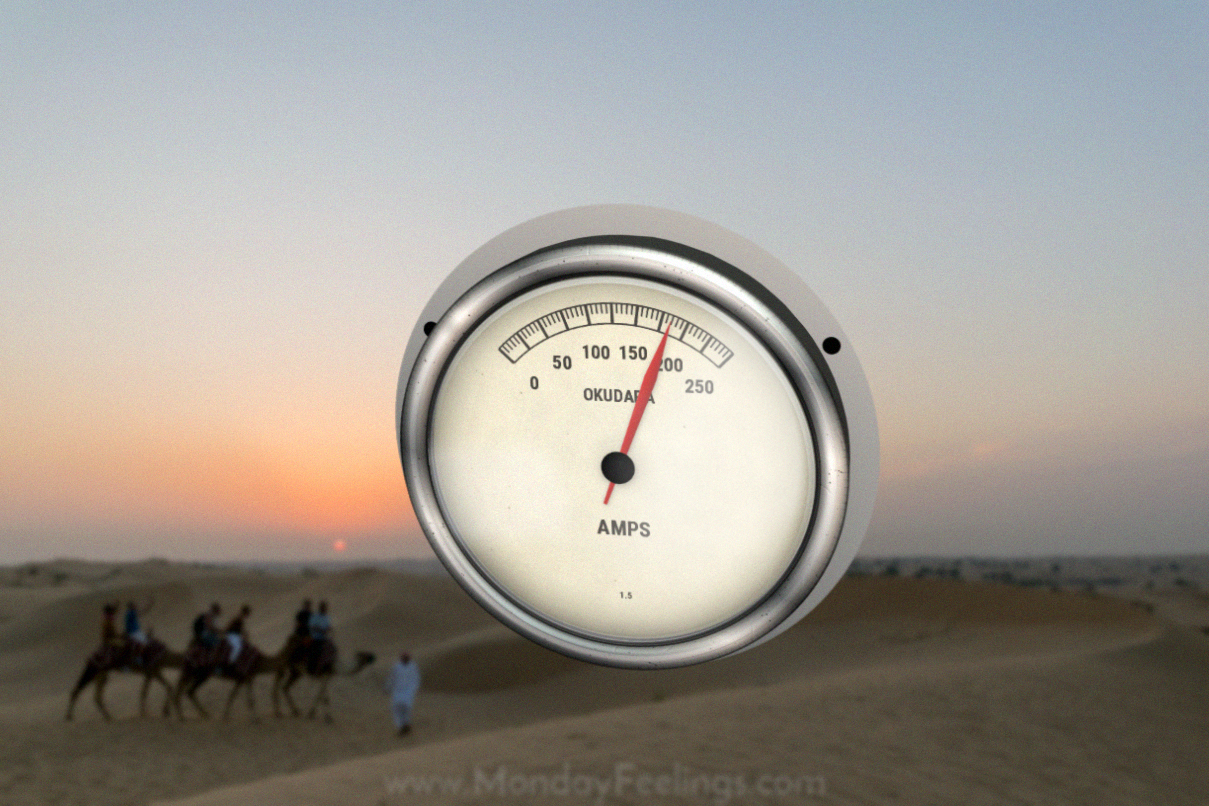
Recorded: {"value": 185, "unit": "A"}
